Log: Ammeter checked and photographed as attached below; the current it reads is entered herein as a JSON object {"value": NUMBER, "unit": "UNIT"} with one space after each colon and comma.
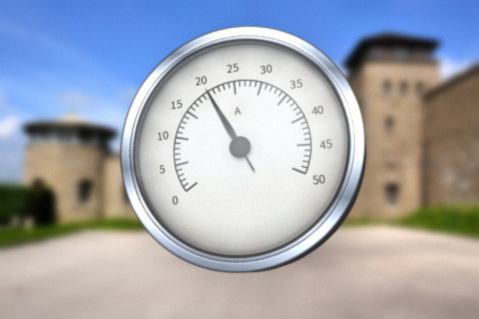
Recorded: {"value": 20, "unit": "A"}
